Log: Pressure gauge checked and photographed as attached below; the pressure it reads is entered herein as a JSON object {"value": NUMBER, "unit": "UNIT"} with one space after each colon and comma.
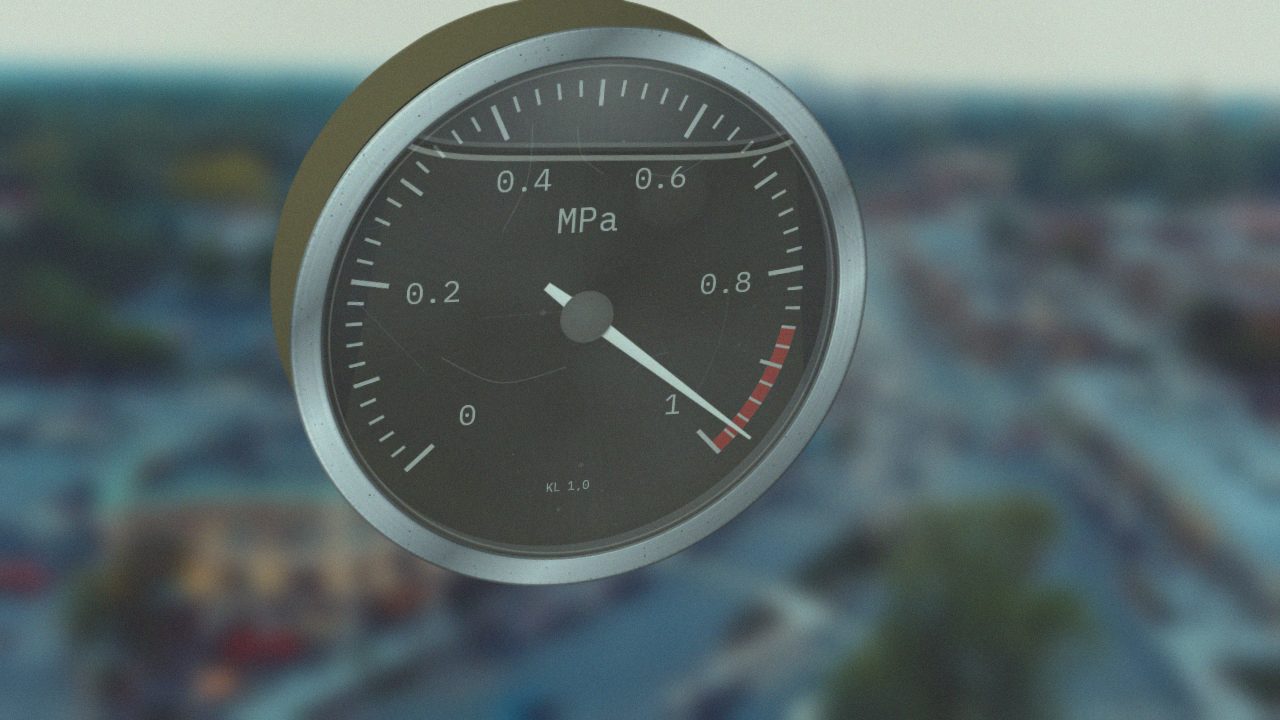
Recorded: {"value": 0.97, "unit": "MPa"}
